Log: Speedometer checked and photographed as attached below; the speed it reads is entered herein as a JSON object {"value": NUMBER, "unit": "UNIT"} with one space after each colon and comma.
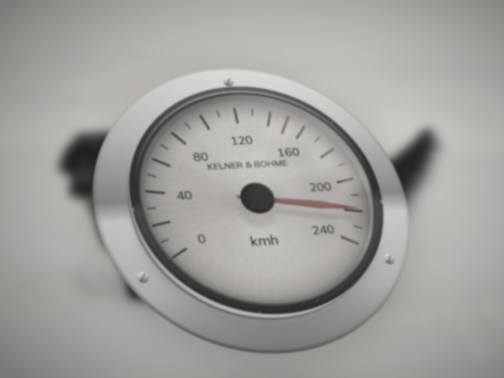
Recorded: {"value": 220, "unit": "km/h"}
